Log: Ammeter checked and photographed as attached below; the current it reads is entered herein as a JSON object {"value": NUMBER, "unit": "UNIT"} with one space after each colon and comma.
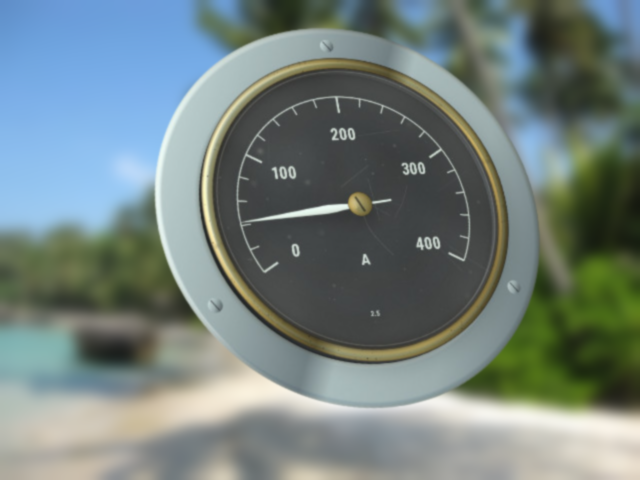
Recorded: {"value": 40, "unit": "A"}
